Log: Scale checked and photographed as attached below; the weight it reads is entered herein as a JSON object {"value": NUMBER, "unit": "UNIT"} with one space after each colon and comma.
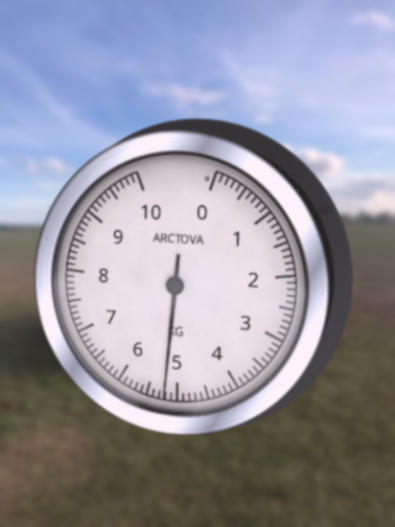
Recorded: {"value": 5.2, "unit": "kg"}
